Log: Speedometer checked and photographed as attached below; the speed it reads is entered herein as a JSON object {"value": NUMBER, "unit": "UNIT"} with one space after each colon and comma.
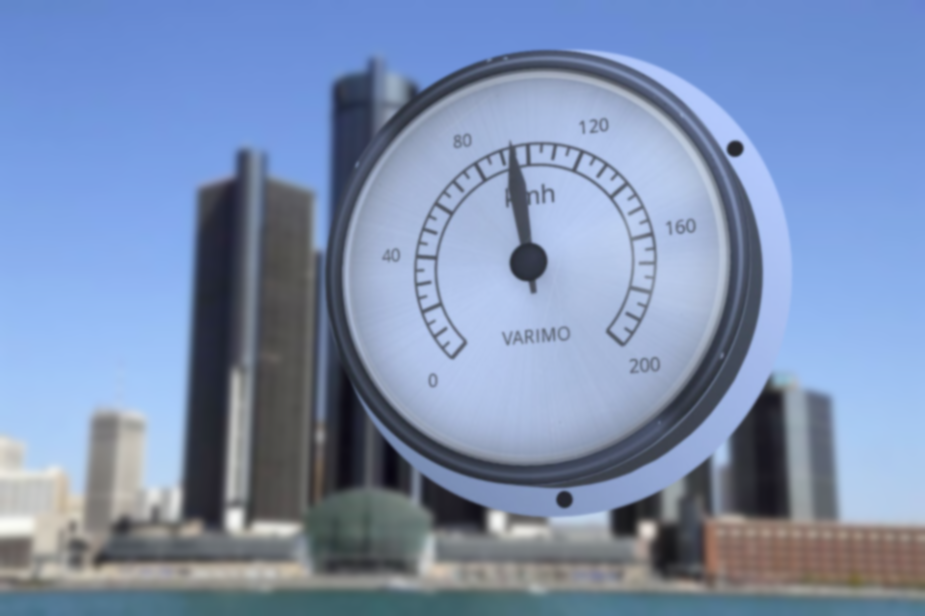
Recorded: {"value": 95, "unit": "km/h"}
